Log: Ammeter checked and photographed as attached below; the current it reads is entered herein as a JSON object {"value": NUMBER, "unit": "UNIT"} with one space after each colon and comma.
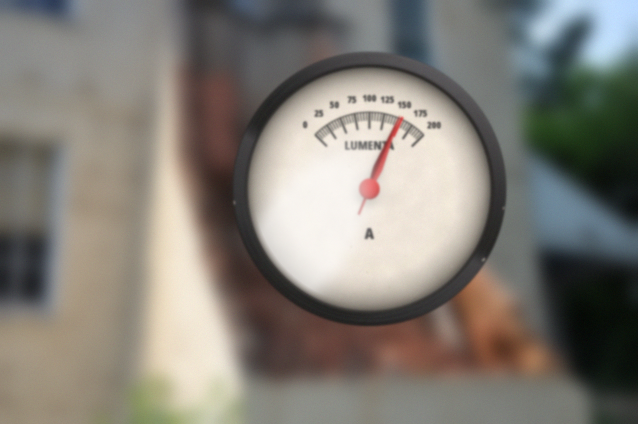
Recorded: {"value": 150, "unit": "A"}
